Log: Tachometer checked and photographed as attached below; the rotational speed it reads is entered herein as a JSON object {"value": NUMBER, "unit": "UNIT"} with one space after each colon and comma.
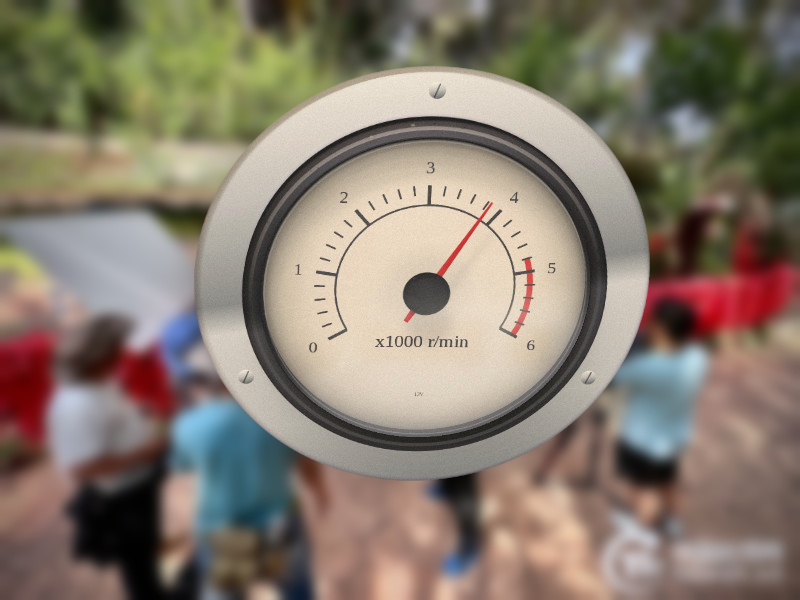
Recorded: {"value": 3800, "unit": "rpm"}
